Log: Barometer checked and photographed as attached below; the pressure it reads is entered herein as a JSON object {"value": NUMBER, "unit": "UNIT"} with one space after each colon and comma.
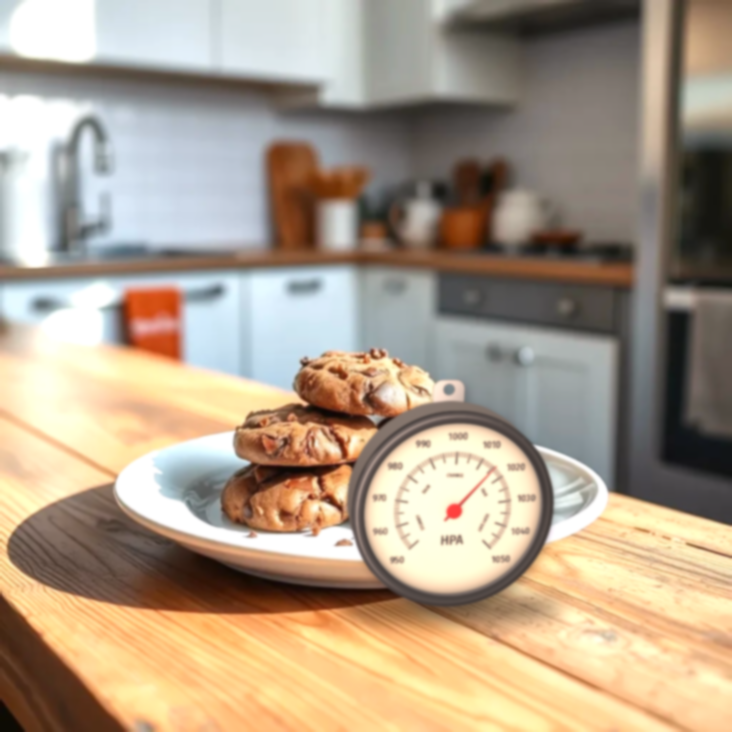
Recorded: {"value": 1015, "unit": "hPa"}
